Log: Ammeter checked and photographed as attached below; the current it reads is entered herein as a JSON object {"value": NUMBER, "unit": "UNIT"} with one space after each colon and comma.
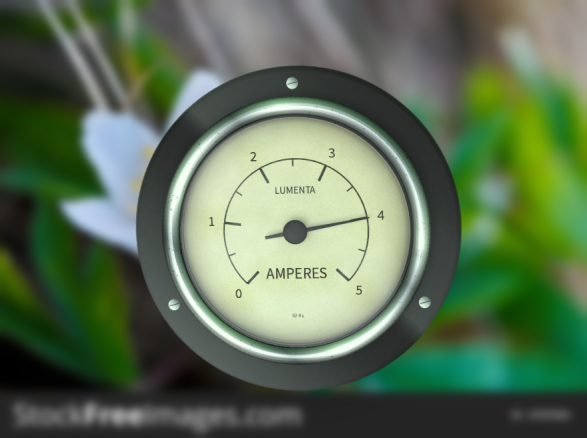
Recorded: {"value": 4, "unit": "A"}
